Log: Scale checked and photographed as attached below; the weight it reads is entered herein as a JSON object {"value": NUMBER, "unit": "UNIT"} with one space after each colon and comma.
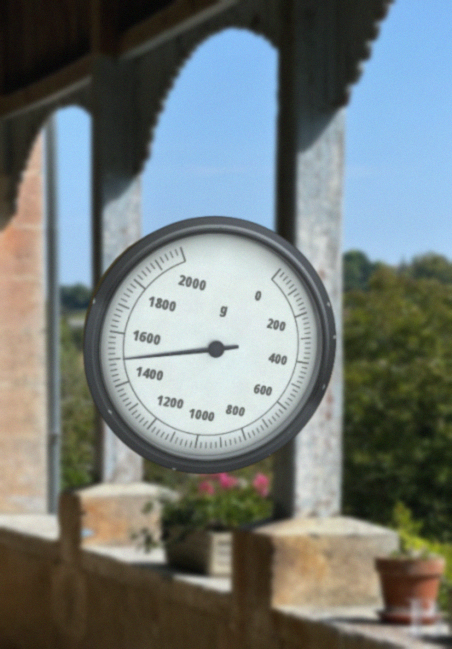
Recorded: {"value": 1500, "unit": "g"}
